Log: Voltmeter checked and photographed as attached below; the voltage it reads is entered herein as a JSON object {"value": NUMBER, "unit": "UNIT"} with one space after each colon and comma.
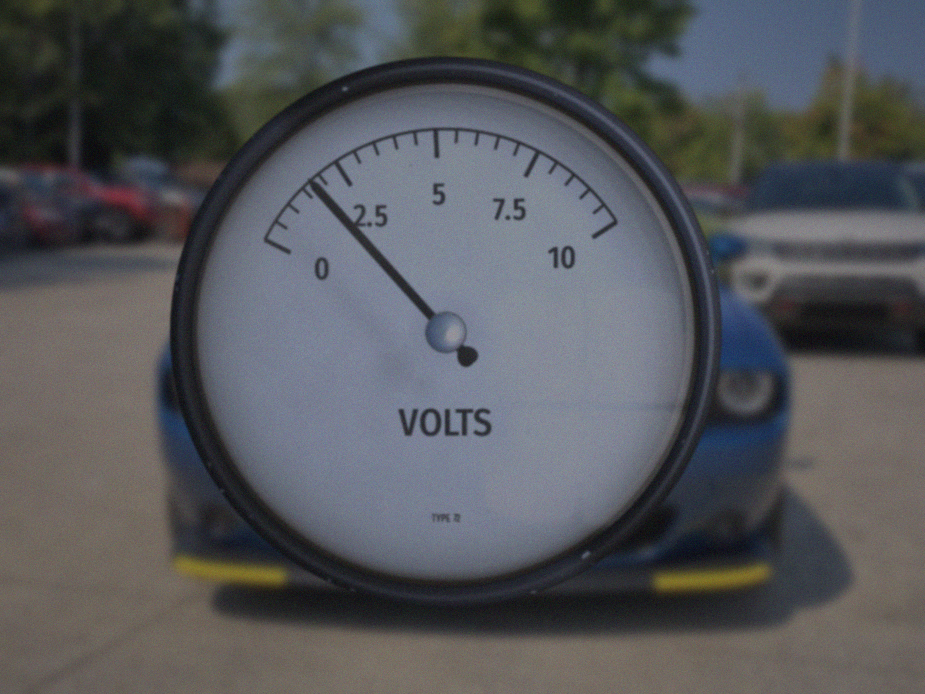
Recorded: {"value": 1.75, "unit": "V"}
